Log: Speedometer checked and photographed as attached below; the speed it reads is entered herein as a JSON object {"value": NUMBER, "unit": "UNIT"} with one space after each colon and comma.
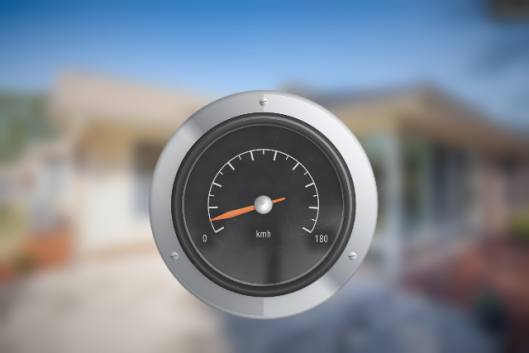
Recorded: {"value": 10, "unit": "km/h"}
